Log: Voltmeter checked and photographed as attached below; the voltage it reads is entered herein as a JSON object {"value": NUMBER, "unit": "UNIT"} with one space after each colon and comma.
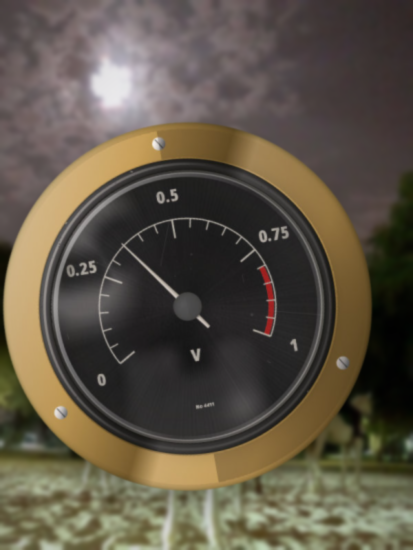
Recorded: {"value": 0.35, "unit": "V"}
